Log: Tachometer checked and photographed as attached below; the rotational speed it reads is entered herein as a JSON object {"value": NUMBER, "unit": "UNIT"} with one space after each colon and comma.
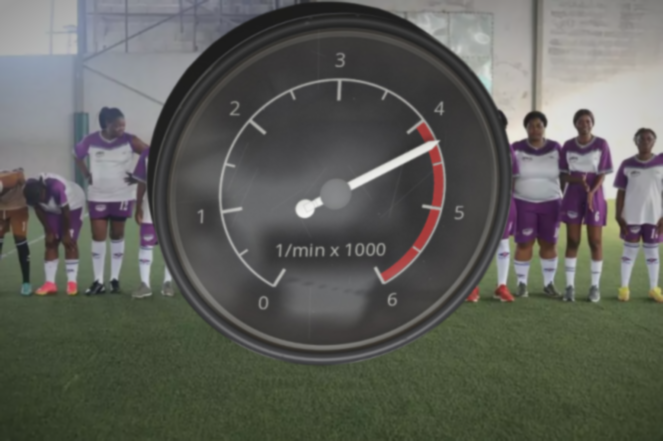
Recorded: {"value": 4250, "unit": "rpm"}
